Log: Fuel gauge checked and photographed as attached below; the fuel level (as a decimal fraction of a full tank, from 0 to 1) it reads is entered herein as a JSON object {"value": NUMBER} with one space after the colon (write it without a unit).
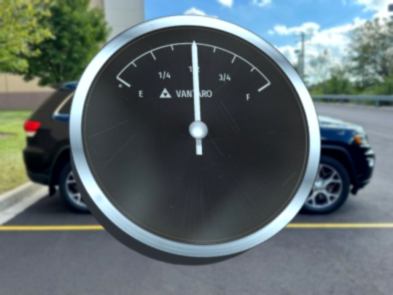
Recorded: {"value": 0.5}
